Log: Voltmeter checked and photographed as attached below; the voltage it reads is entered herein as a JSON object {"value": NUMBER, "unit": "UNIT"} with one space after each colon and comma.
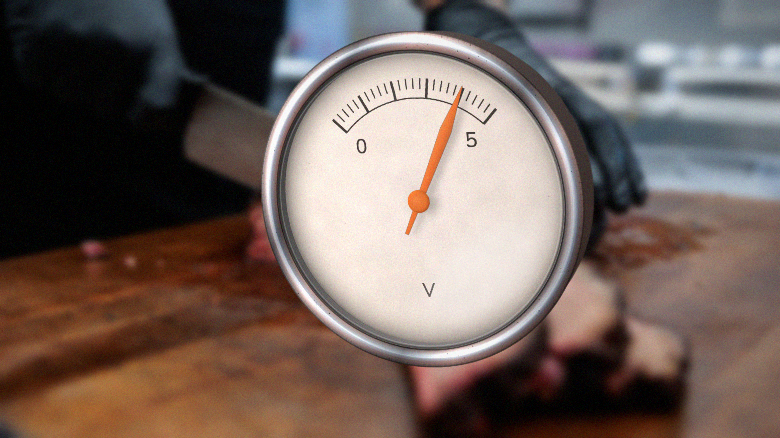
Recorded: {"value": 4, "unit": "V"}
